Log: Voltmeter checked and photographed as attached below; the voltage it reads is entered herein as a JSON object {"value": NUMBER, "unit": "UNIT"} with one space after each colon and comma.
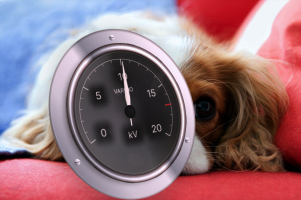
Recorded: {"value": 10, "unit": "kV"}
